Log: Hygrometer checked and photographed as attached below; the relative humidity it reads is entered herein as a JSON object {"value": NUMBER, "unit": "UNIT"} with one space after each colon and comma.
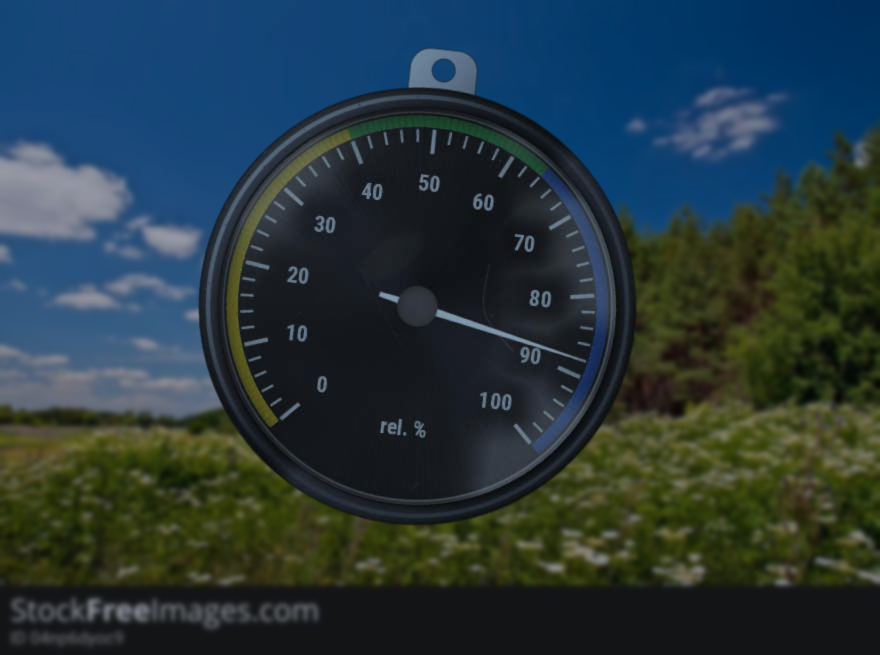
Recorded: {"value": 88, "unit": "%"}
